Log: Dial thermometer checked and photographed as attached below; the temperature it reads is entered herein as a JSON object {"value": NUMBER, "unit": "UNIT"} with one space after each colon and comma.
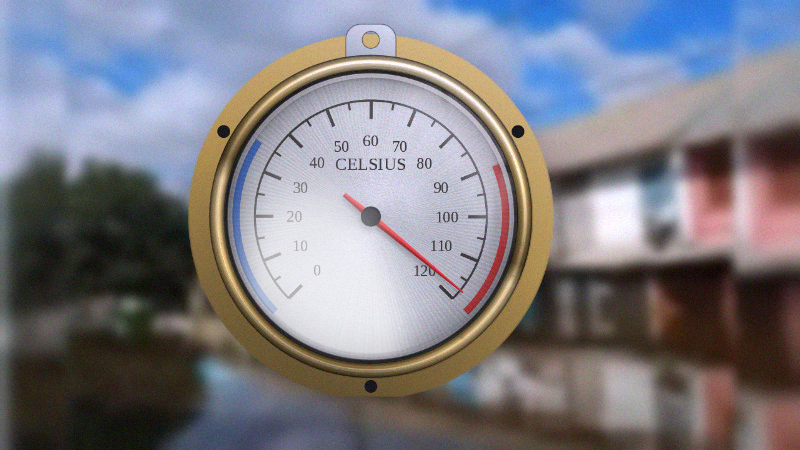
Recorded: {"value": 117.5, "unit": "°C"}
